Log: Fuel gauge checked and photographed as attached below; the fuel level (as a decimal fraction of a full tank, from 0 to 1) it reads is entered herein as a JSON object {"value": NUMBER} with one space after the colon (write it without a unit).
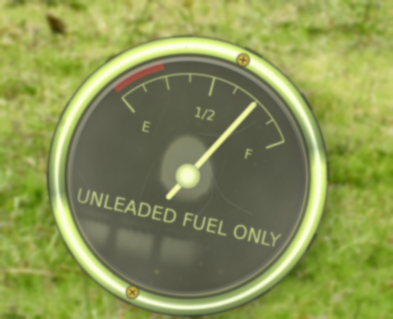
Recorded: {"value": 0.75}
